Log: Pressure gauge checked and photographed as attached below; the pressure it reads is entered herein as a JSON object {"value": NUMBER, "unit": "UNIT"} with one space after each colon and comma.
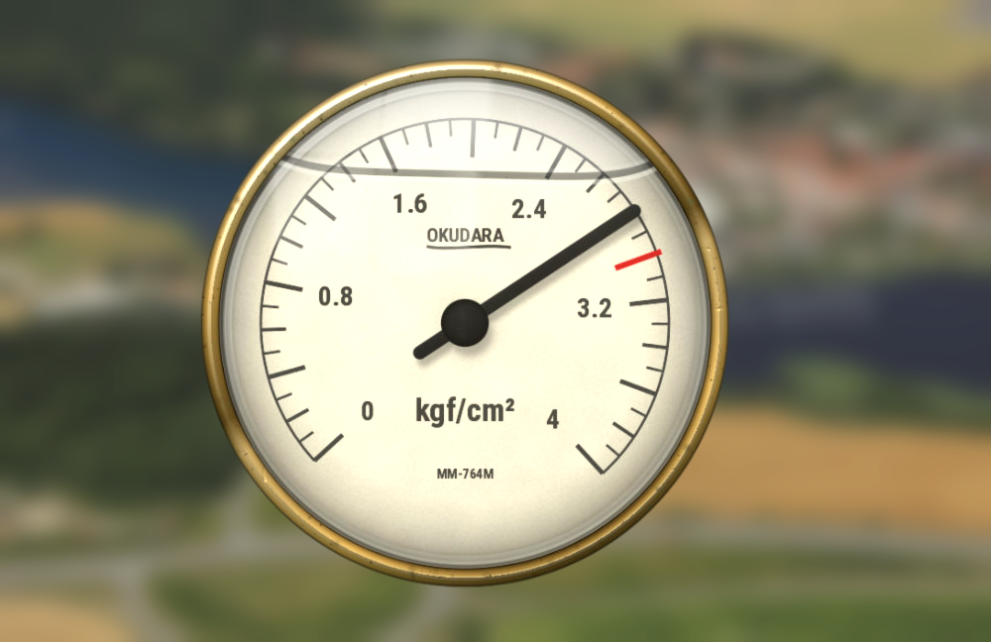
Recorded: {"value": 2.8, "unit": "kg/cm²"}
